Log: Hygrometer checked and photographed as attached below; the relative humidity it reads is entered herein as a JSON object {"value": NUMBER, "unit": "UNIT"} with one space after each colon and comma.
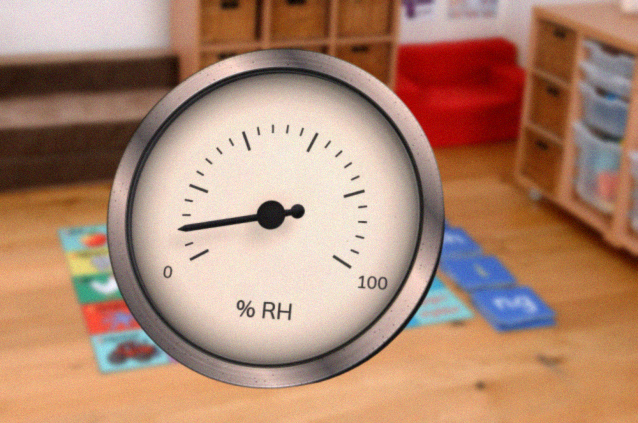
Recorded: {"value": 8, "unit": "%"}
